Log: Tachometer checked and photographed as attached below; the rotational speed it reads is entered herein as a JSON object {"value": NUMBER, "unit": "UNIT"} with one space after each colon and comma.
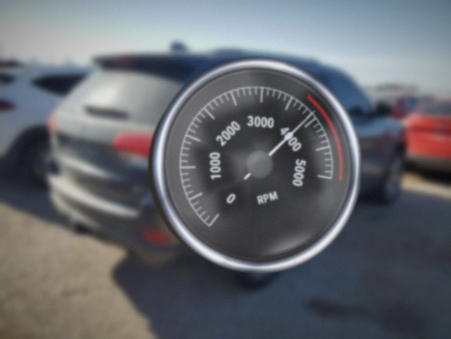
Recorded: {"value": 3900, "unit": "rpm"}
